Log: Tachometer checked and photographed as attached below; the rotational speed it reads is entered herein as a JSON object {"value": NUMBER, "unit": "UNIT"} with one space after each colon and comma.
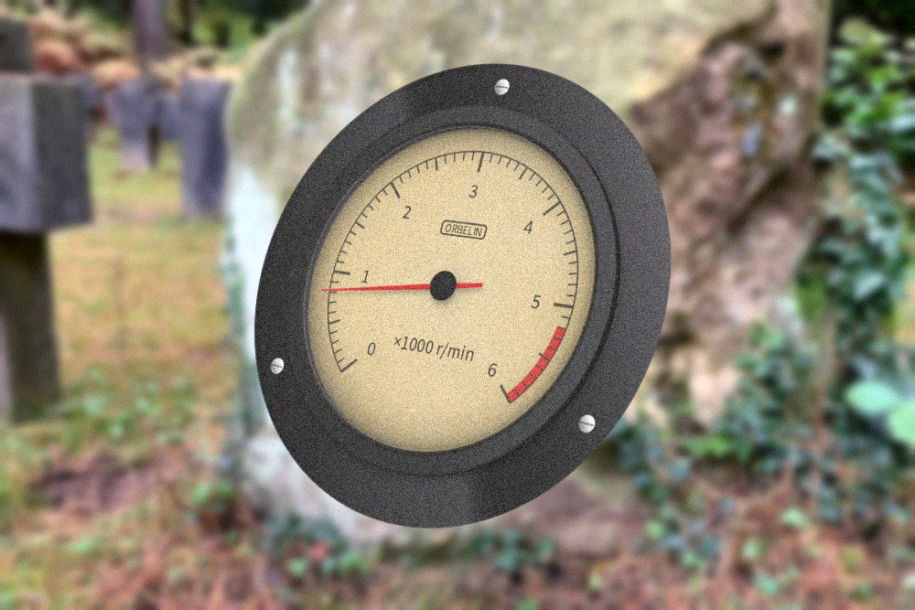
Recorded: {"value": 800, "unit": "rpm"}
